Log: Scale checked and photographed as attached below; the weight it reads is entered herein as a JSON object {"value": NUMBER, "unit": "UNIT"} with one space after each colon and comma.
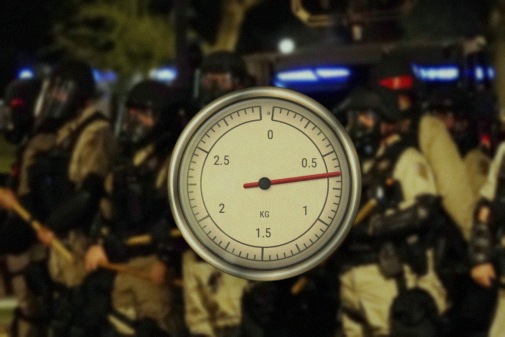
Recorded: {"value": 0.65, "unit": "kg"}
